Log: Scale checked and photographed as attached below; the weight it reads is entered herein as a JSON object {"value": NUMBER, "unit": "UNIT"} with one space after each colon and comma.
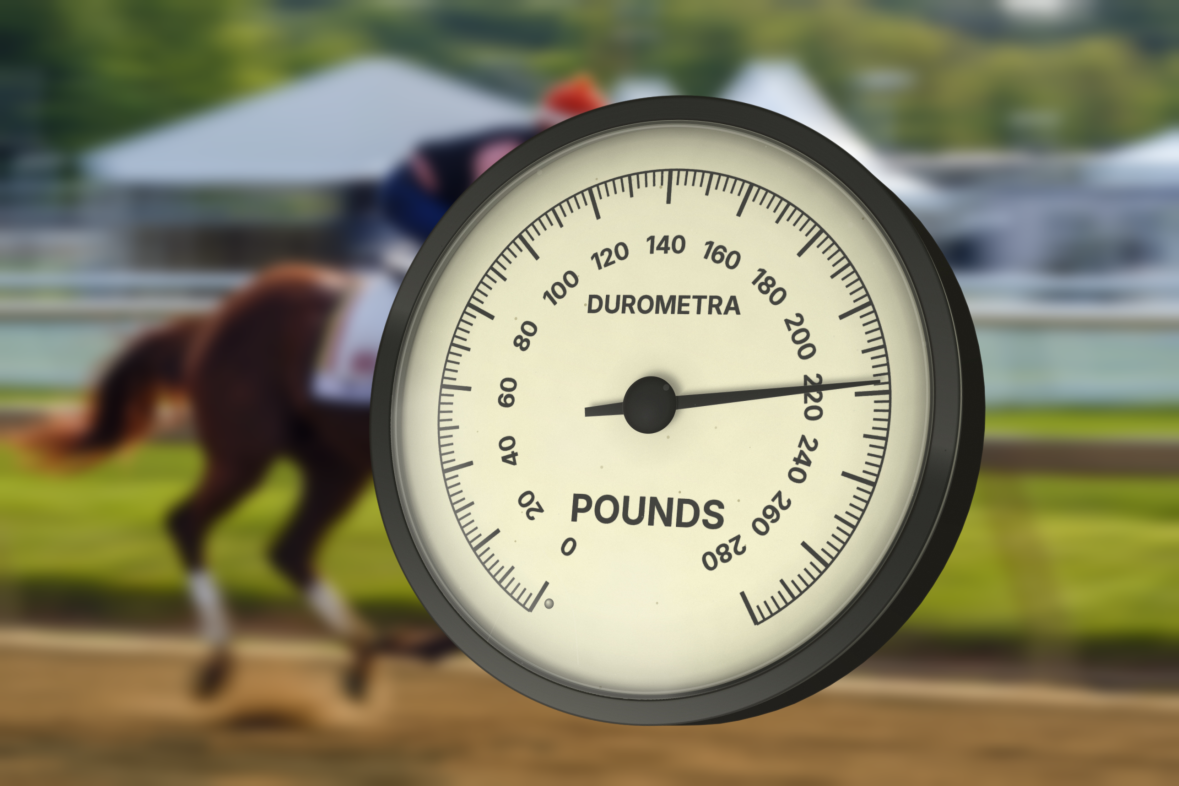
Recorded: {"value": 218, "unit": "lb"}
